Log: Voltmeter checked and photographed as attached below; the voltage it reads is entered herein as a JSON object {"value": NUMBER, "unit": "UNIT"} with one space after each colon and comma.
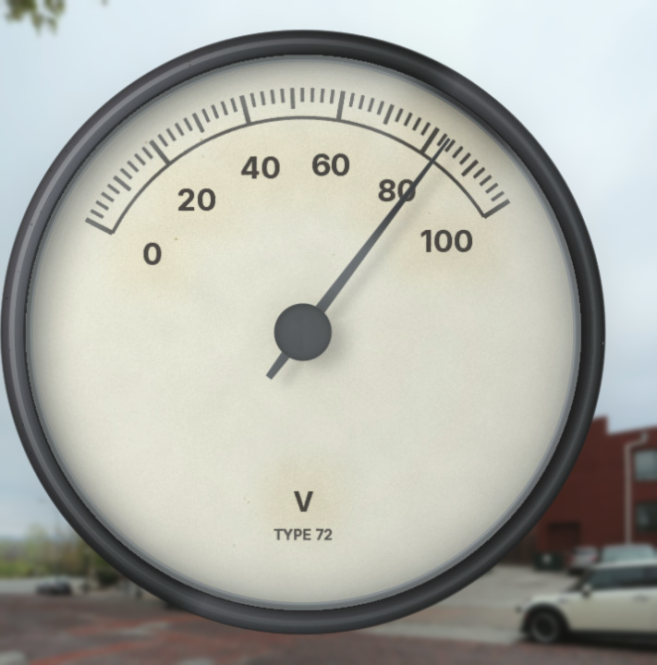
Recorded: {"value": 83, "unit": "V"}
